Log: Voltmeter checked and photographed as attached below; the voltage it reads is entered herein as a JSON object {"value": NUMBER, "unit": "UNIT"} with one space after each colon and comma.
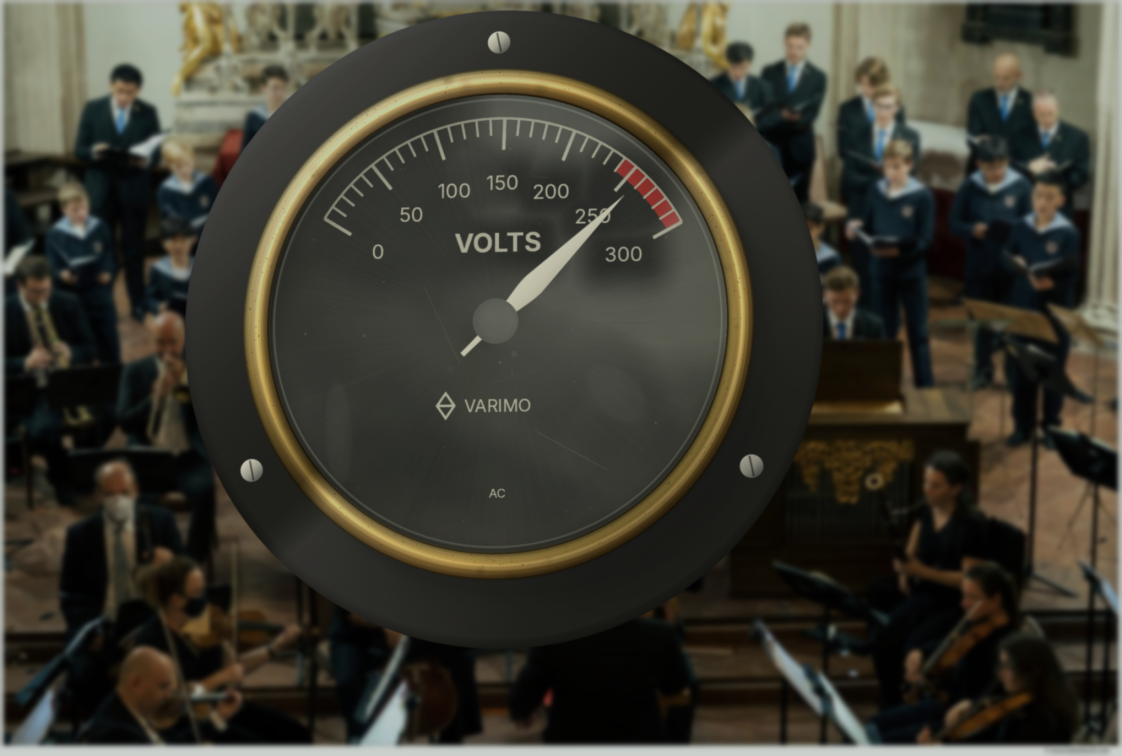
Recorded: {"value": 260, "unit": "V"}
